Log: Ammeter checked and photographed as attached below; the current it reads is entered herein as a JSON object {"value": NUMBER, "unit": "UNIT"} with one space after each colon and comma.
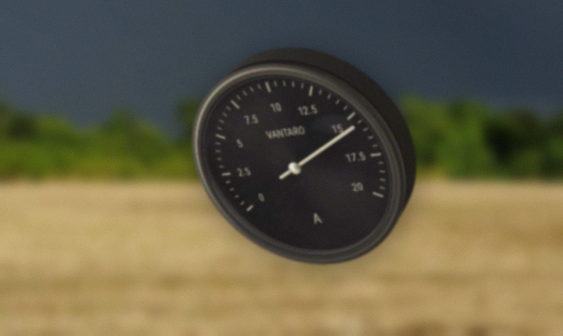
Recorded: {"value": 15.5, "unit": "A"}
